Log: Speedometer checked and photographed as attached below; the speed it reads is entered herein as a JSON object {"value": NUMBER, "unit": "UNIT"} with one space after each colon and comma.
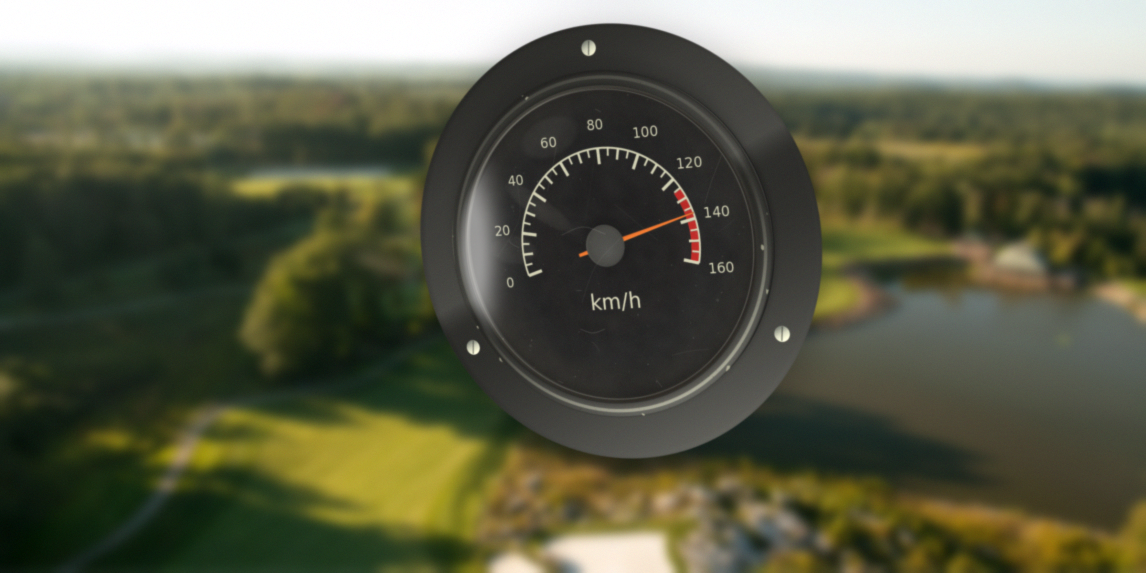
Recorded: {"value": 137.5, "unit": "km/h"}
